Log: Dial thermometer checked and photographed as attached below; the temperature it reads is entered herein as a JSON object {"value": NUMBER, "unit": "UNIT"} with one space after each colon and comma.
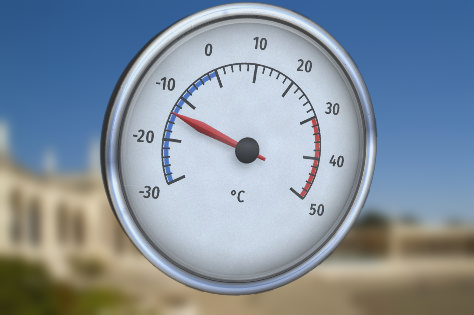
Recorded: {"value": -14, "unit": "°C"}
